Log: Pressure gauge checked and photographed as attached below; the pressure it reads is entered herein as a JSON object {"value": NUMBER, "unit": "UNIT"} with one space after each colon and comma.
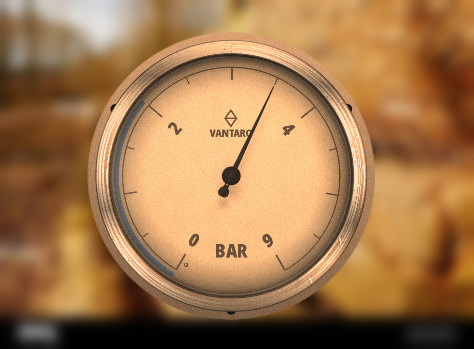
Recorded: {"value": 3.5, "unit": "bar"}
